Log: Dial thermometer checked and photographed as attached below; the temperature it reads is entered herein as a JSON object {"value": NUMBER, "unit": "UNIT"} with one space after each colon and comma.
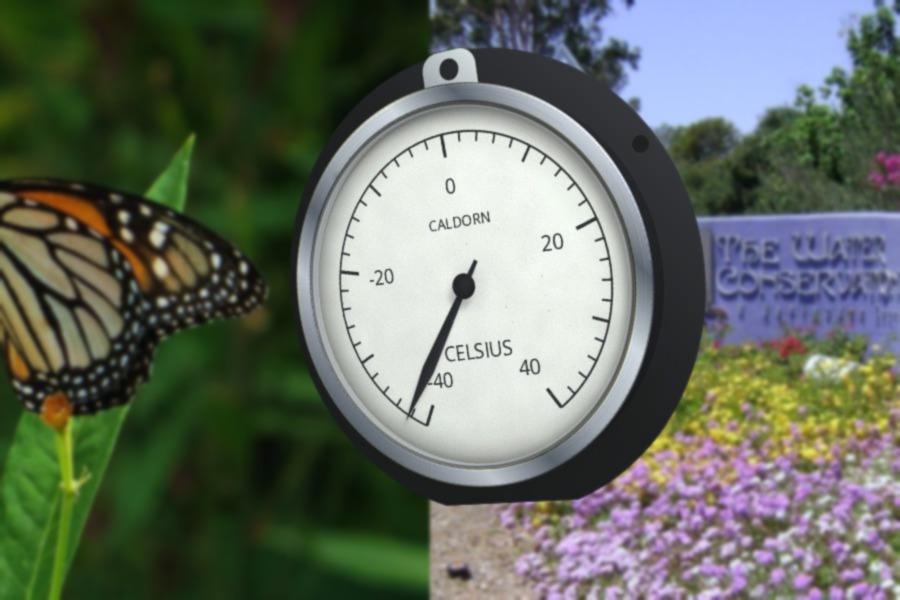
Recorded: {"value": -38, "unit": "°C"}
